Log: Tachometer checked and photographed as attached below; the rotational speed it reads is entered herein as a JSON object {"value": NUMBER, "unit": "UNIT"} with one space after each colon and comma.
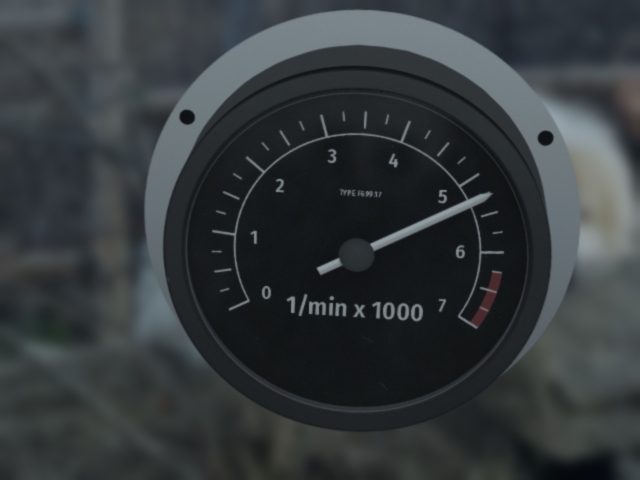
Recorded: {"value": 5250, "unit": "rpm"}
